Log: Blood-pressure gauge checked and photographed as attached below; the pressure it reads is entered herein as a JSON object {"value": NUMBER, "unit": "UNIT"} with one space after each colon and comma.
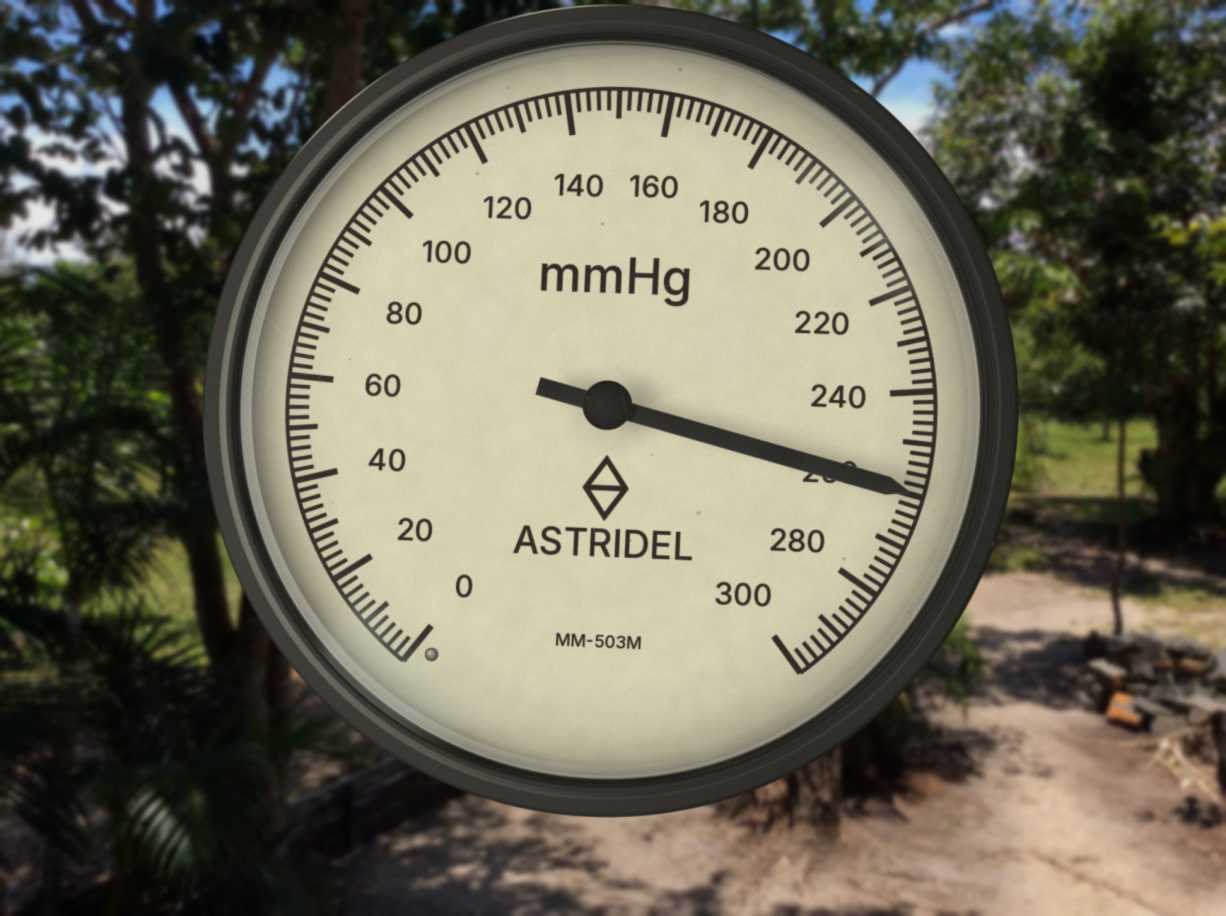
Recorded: {"value": 260, "unit": "mmHg"}
